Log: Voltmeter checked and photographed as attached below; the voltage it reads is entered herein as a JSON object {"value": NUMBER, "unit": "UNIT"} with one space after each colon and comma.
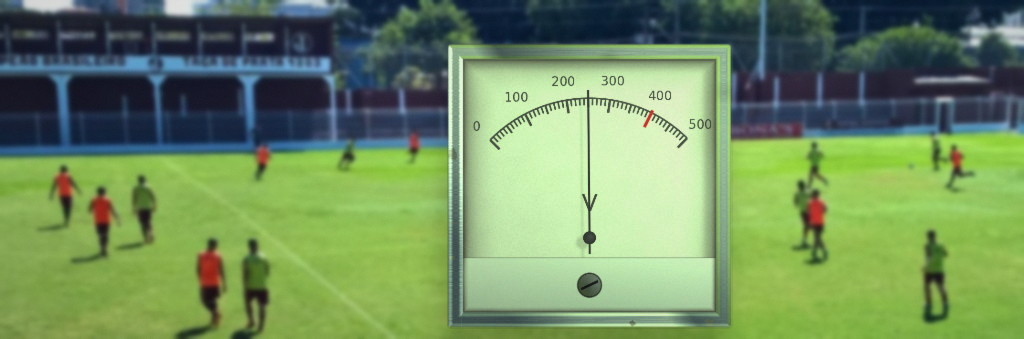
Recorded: {"value": 250, "unit": "V"}
